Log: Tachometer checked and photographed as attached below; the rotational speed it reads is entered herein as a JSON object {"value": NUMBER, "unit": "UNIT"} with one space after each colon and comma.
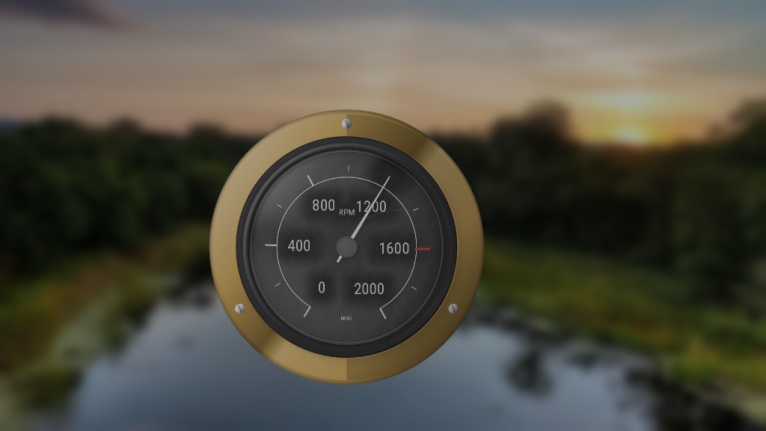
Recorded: {"value": 1200, "unit": "rpm"}
